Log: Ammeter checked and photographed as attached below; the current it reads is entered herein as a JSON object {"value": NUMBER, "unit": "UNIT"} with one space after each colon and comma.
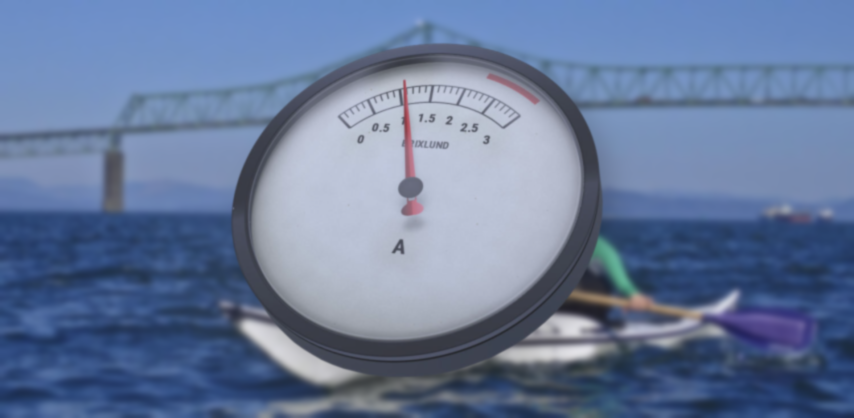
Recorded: {"value": 1.1, "unit": "A"}
